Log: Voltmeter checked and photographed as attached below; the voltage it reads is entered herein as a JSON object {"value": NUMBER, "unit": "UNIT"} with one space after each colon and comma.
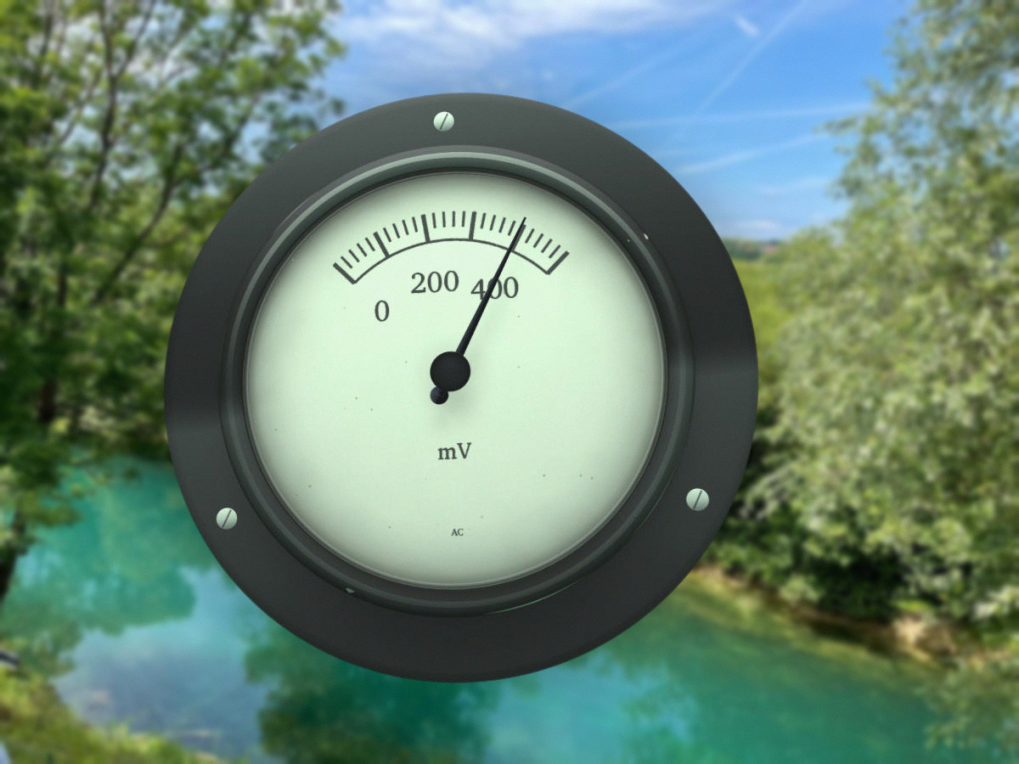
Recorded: {"value": 400, "unit": "mV"}
